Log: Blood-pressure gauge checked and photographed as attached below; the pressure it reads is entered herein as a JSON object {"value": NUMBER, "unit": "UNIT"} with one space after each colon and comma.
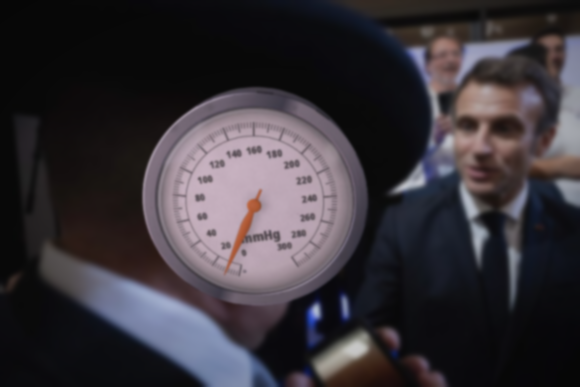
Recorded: {"value": 10, "unit": "mmHg"}
